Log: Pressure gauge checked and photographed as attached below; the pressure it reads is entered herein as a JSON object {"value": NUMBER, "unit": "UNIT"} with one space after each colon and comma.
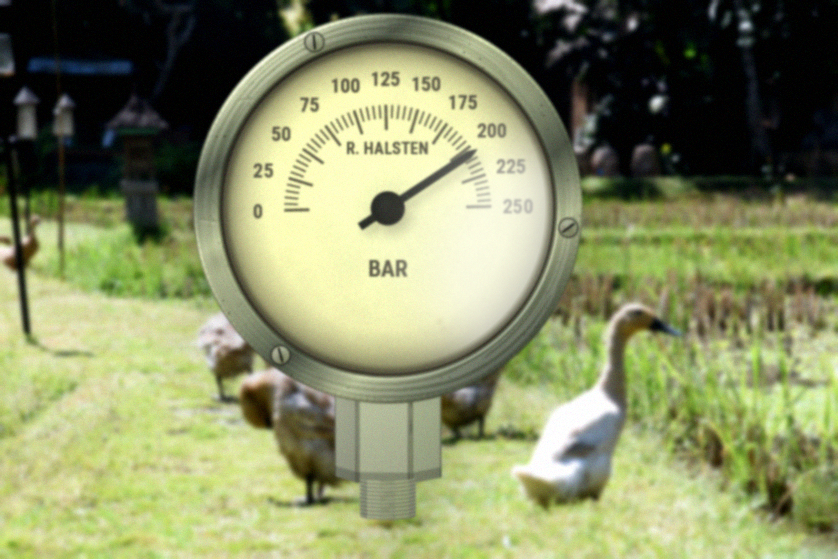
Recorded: {"value": 205, "unit": "bar"}
